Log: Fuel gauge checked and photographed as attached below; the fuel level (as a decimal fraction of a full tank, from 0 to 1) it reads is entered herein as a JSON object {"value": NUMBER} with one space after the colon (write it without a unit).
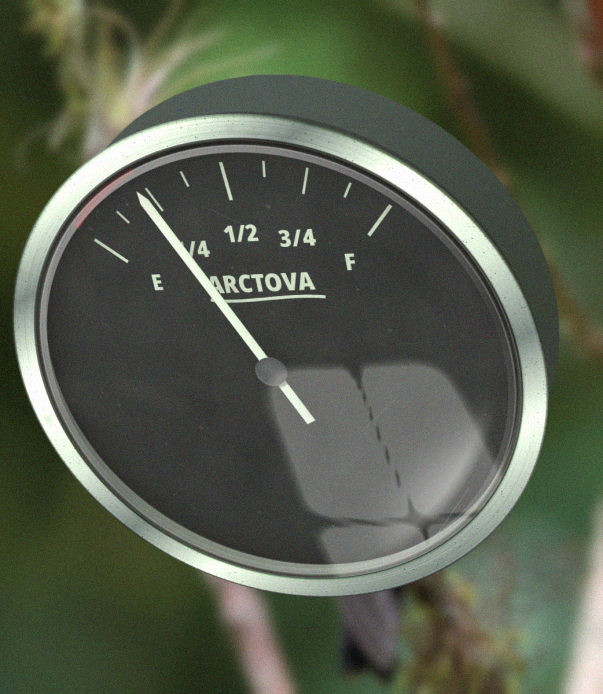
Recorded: {"value": 0.25}
